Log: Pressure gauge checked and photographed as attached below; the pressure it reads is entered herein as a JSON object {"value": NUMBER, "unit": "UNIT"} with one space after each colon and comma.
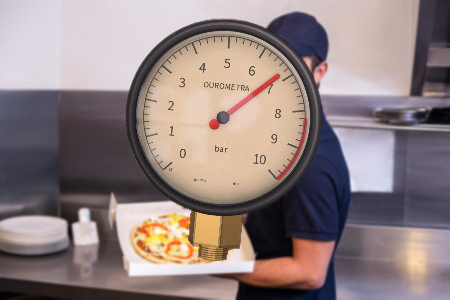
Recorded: {"value": 6.8, "unit": "bar"}
